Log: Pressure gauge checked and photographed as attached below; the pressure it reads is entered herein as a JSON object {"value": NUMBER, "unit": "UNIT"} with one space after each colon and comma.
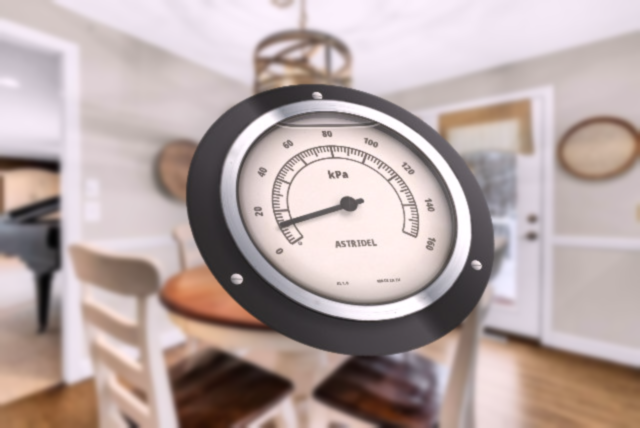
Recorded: {"value": 10, "unit": "kPa"}
